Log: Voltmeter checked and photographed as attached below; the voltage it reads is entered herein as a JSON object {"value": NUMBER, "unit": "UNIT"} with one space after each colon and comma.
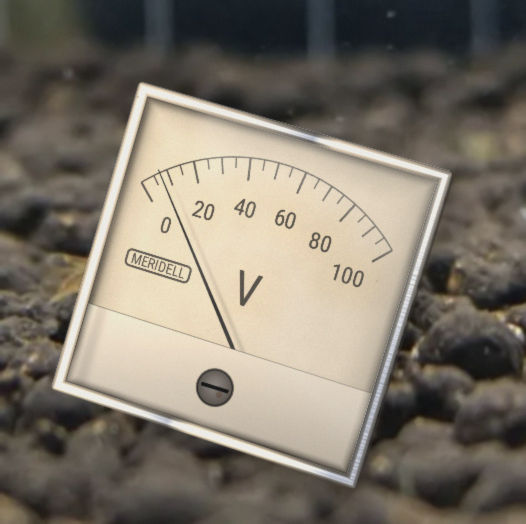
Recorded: {"value": 7.5, "unit": "V"}
